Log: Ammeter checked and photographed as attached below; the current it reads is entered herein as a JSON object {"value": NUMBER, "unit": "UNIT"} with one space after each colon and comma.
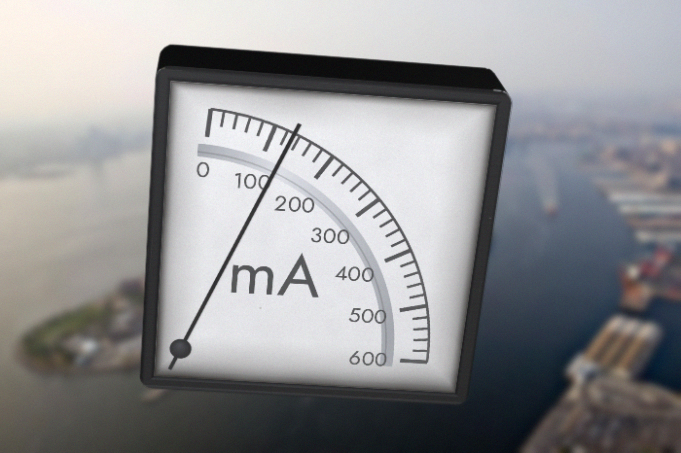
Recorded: {"value": 130, "unit": "mA"}
